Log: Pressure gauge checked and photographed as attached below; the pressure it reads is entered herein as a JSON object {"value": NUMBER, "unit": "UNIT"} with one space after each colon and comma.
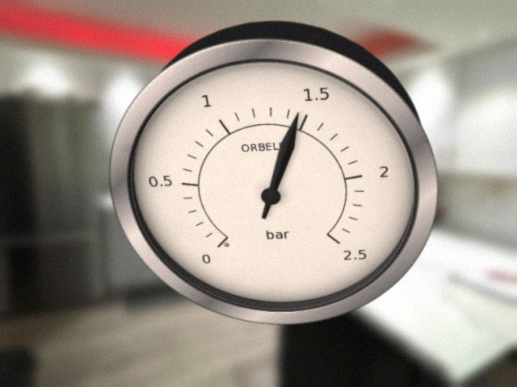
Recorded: {"value": 1.45, "unit": "bar"}
